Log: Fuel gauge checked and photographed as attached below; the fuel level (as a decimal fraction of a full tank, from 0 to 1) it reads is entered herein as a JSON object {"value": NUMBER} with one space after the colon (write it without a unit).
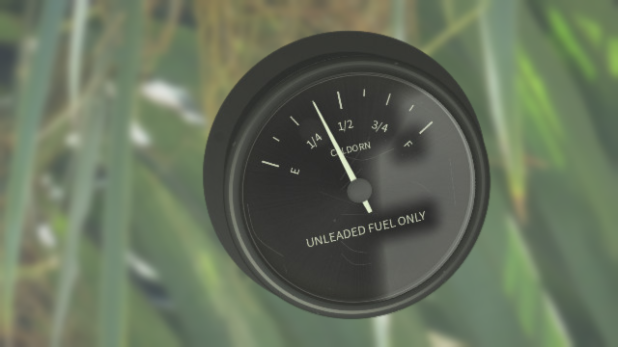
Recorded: {"value": 0.375}
